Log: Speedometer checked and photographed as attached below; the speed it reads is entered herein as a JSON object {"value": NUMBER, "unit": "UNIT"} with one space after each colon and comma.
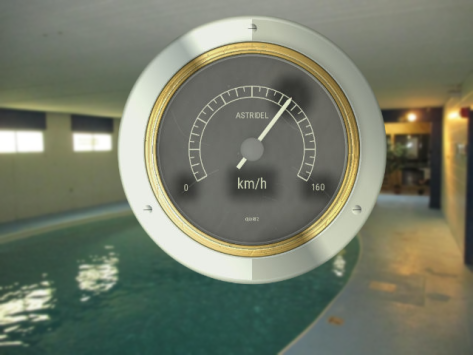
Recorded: {"value": 105, "unit": "km/h"}
